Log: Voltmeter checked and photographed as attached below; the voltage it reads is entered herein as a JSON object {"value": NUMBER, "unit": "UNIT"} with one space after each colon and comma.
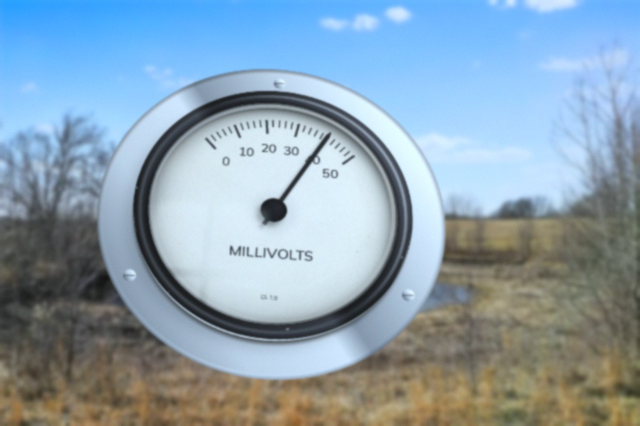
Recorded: {"value": 40, "unit": "mV"}
